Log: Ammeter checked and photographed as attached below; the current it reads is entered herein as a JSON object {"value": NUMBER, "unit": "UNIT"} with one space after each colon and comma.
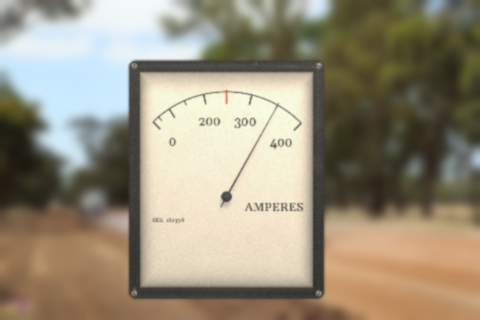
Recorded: {"value": 350, "unit": "A"}
